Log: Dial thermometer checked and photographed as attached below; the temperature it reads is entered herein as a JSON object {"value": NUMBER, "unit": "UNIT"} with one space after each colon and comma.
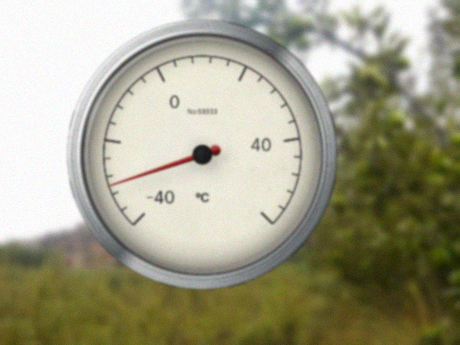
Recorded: {"value": -30, "unit": "°C"}
